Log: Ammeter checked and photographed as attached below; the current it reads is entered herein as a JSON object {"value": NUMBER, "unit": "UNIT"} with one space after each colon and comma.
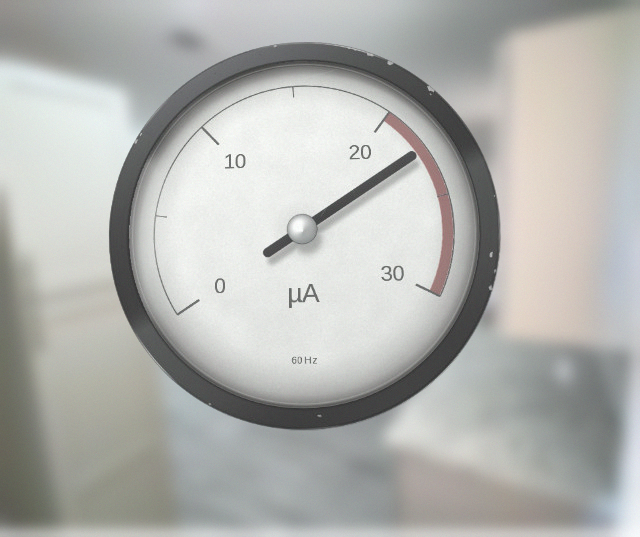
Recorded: {"value": 22.5, "unit": "µA"}
